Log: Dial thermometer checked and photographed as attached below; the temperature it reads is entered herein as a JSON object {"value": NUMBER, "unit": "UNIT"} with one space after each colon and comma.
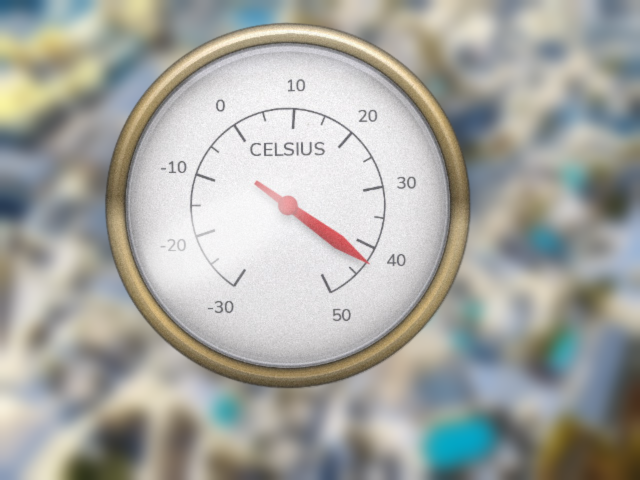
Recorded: {"value": 42.5, "unit": "°C"}
